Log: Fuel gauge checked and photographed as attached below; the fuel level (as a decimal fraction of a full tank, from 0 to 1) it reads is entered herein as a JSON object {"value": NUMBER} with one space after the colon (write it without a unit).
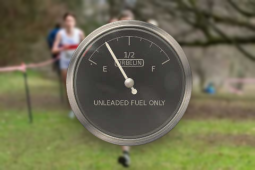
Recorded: {"value": 0.25}
